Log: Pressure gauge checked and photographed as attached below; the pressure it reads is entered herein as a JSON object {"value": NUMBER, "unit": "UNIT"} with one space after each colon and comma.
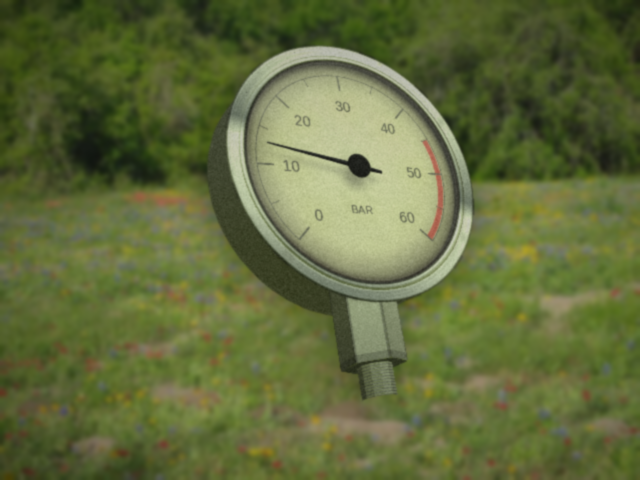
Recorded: {"value": 12.5, "unit": "bar"}
